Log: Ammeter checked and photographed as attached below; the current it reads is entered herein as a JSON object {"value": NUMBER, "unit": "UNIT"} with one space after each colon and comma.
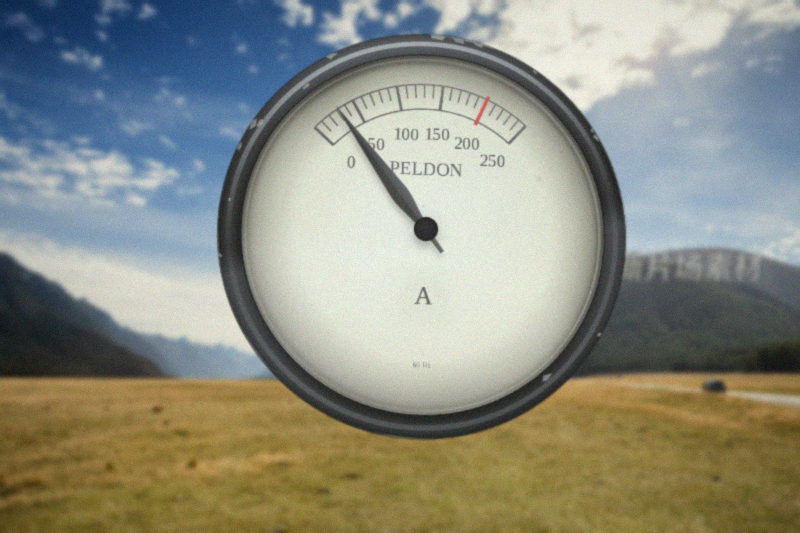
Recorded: {"value": 30, "unit": "A"}
